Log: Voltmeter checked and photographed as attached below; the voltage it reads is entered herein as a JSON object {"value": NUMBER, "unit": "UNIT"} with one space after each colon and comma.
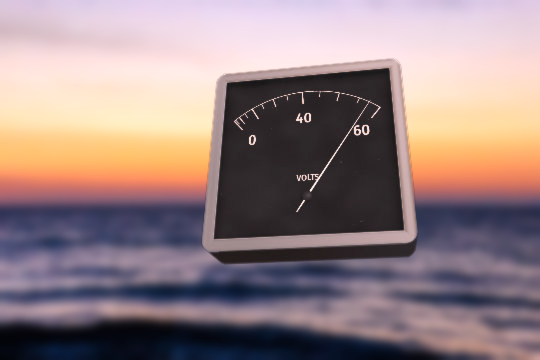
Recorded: {"value": 57.5, "unit": "V"}
